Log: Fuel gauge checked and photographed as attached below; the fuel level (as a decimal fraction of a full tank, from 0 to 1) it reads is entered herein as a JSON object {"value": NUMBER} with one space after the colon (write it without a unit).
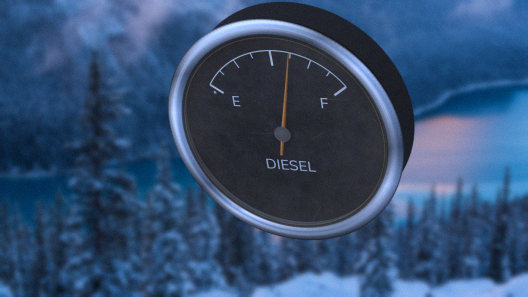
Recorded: {"value": 0.625}
